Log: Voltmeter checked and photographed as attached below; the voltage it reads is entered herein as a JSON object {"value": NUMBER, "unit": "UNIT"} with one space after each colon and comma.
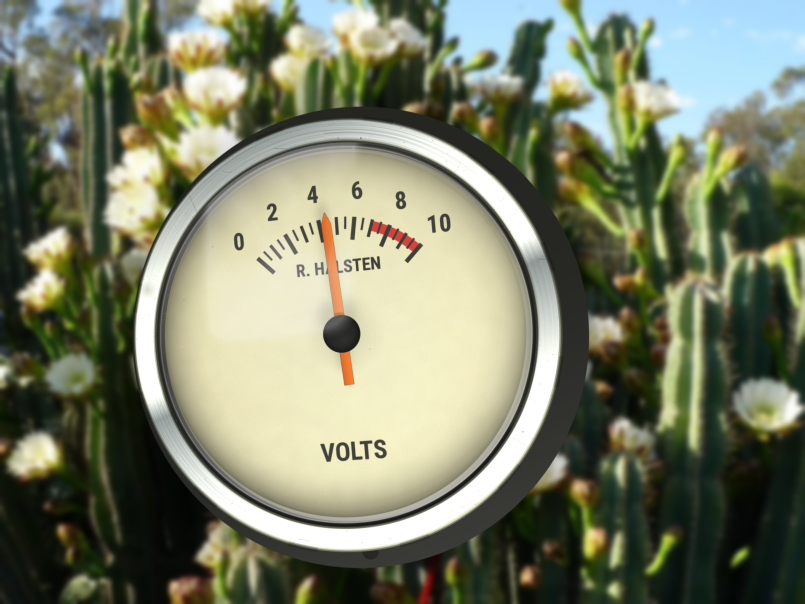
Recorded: {"value": 4.5, "unit": "V"}
